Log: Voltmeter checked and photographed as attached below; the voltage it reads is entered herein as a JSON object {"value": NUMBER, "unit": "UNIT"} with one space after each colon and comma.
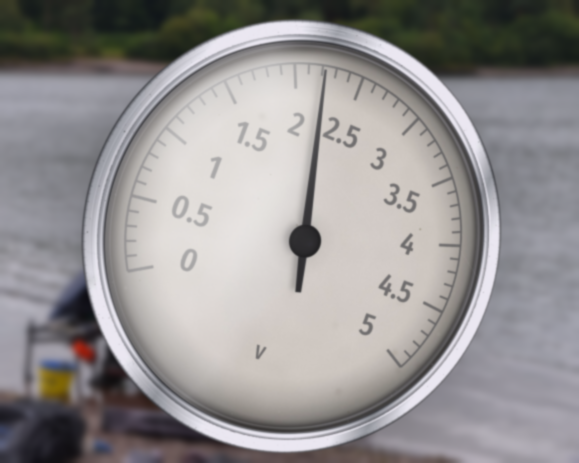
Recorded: {"value": 2.2, "unit": "V"}
